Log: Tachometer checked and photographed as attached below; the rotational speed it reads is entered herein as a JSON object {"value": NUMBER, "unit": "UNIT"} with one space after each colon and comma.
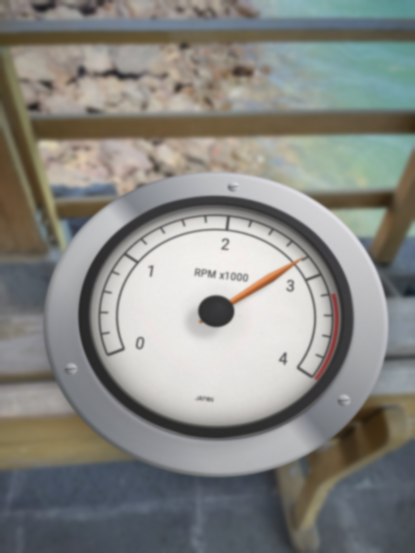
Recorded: {"value": 2800, "unit": "rpm"}
